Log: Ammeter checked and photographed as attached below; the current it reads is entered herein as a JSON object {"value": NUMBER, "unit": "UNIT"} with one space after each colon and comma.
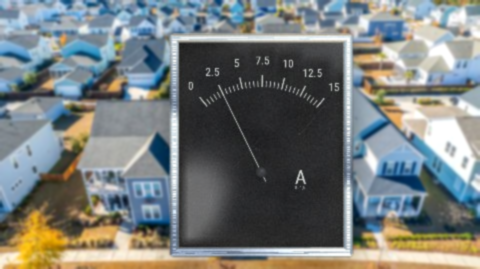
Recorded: {"value": 2.5, "unit": "A"}
